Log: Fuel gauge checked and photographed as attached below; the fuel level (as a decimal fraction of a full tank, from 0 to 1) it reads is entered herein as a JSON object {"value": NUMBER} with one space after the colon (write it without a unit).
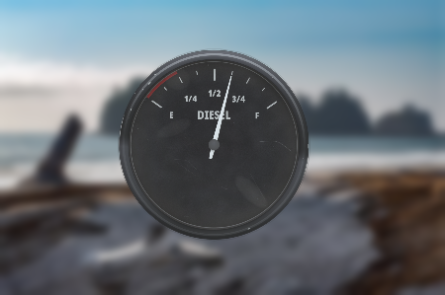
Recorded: {"value": 0.625}
